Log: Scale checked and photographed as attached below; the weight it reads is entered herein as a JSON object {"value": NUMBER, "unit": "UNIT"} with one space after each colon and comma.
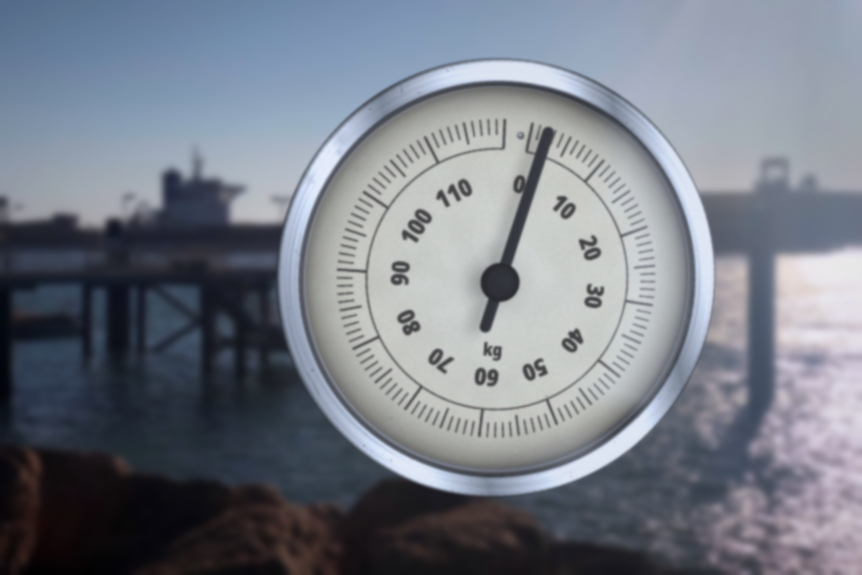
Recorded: {"value": 2, "unit": "kg"}
